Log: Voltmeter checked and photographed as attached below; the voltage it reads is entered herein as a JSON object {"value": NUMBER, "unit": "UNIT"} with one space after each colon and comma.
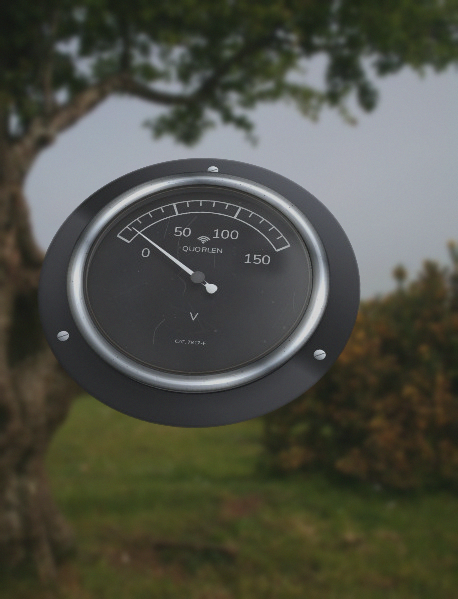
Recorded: {"value": 10, "unit": "V"}
